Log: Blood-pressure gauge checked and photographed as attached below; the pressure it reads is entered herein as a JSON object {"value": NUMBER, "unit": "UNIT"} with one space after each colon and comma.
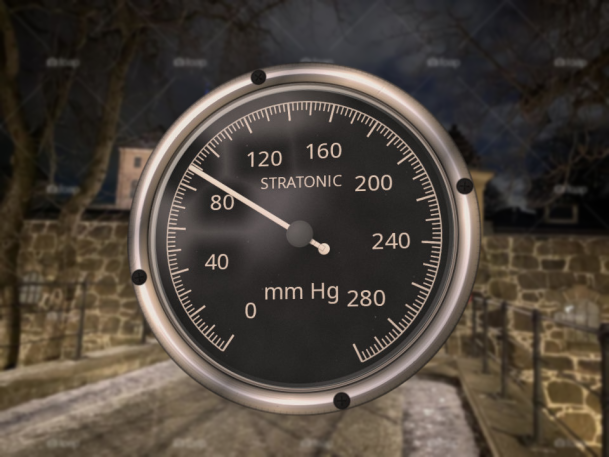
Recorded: {"value": 88, "unit": "mmHg"}
